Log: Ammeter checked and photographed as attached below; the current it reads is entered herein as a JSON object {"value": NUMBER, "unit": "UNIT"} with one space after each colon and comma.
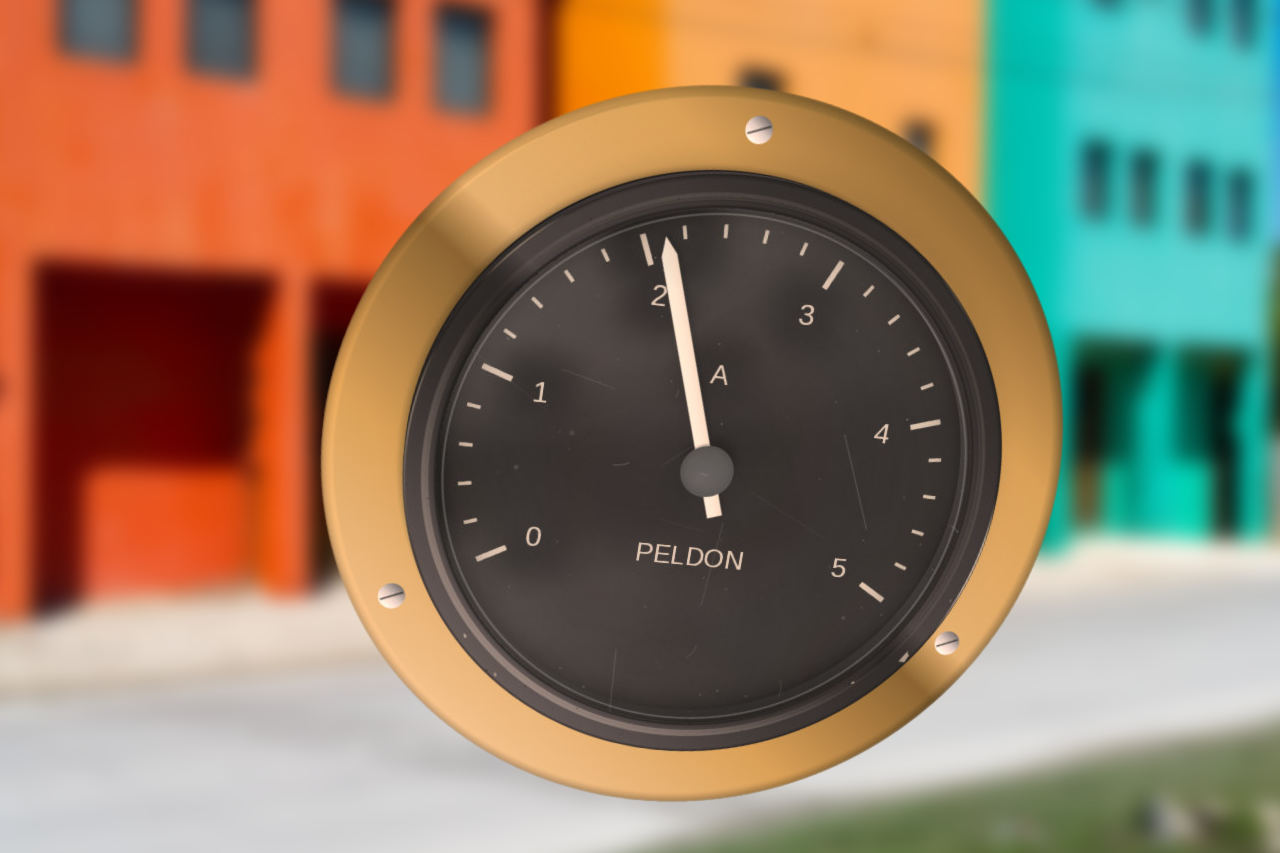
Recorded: {"value": 2.1, "unit": "A"}
